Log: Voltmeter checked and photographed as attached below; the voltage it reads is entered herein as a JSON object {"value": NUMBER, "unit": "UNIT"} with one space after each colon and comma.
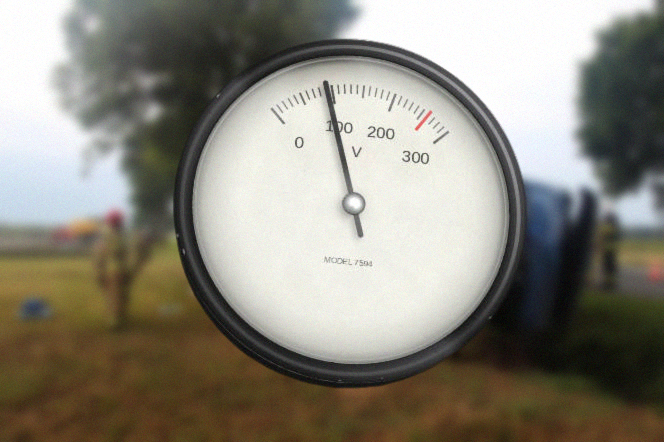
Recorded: {"value": 90, "unit": "V"}
